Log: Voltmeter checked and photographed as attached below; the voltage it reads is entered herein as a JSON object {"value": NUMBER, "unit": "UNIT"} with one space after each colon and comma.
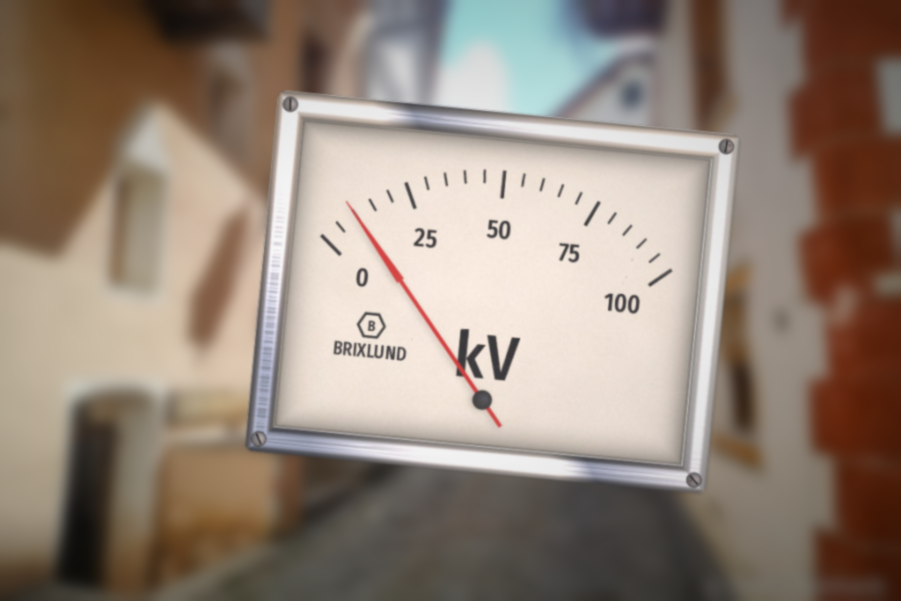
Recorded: {"value": 10, "unit": "kV"}
